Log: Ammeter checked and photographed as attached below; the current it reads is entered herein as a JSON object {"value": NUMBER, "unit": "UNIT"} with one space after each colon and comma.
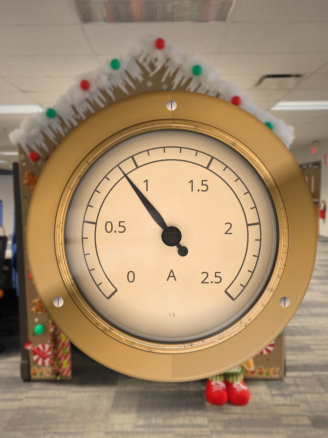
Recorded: {"value": 0.9, "unit": "A"}
